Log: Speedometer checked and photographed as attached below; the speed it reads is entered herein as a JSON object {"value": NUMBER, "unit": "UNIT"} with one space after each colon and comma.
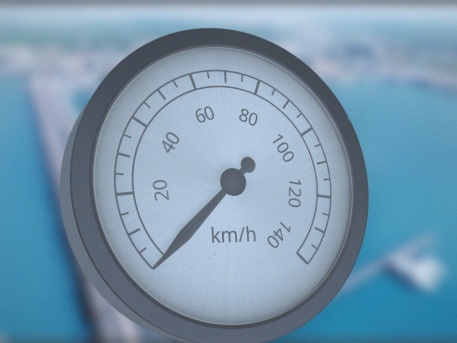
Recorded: {"value": 0, "unit": "km/h"}
